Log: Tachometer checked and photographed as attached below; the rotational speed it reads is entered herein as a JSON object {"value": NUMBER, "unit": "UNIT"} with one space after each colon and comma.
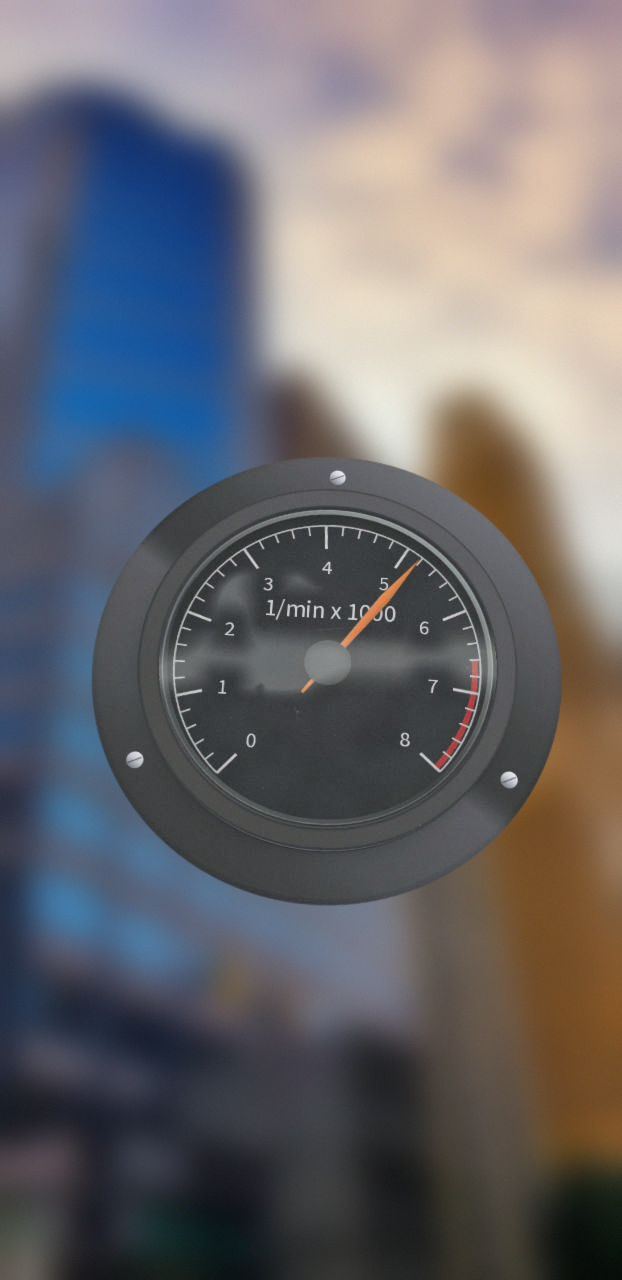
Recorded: {"value": 5200, "unit": "rpm"}
